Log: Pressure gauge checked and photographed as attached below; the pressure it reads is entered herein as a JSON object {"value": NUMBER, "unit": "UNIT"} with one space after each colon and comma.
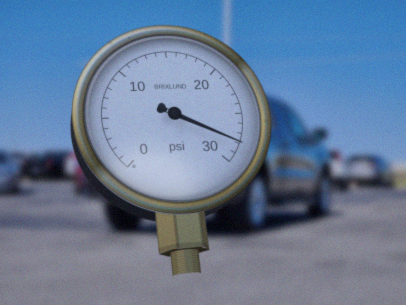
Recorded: {"value": 28, "unit": "psi"}
